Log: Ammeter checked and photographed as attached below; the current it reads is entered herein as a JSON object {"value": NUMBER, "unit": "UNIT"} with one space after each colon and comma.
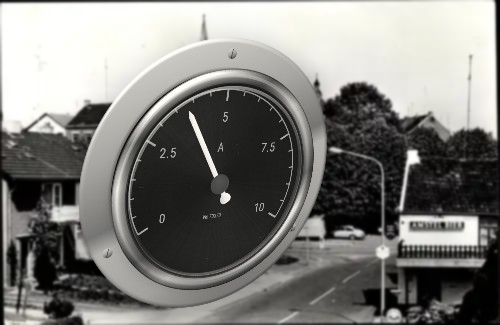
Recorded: {"value": 3.75, "unit": "A"}
